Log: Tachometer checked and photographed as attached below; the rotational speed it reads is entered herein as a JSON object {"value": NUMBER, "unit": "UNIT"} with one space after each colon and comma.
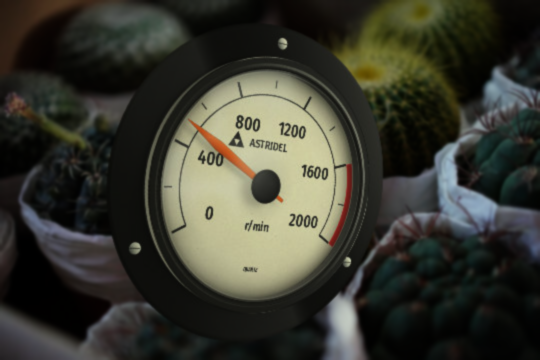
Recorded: {"value": 500, "unit": "rpm"}
